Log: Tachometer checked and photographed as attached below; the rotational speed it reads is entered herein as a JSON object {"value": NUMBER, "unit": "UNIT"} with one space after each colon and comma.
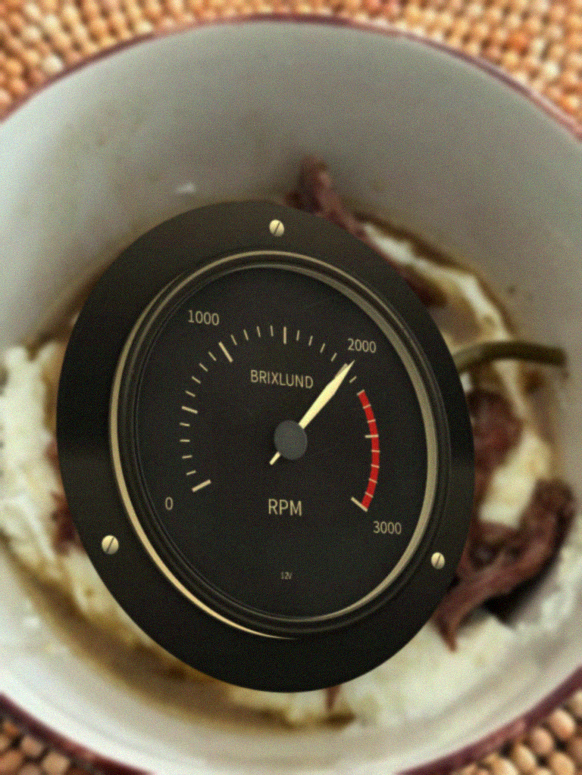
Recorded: {"value": 2000, "unit": "rpm"}
